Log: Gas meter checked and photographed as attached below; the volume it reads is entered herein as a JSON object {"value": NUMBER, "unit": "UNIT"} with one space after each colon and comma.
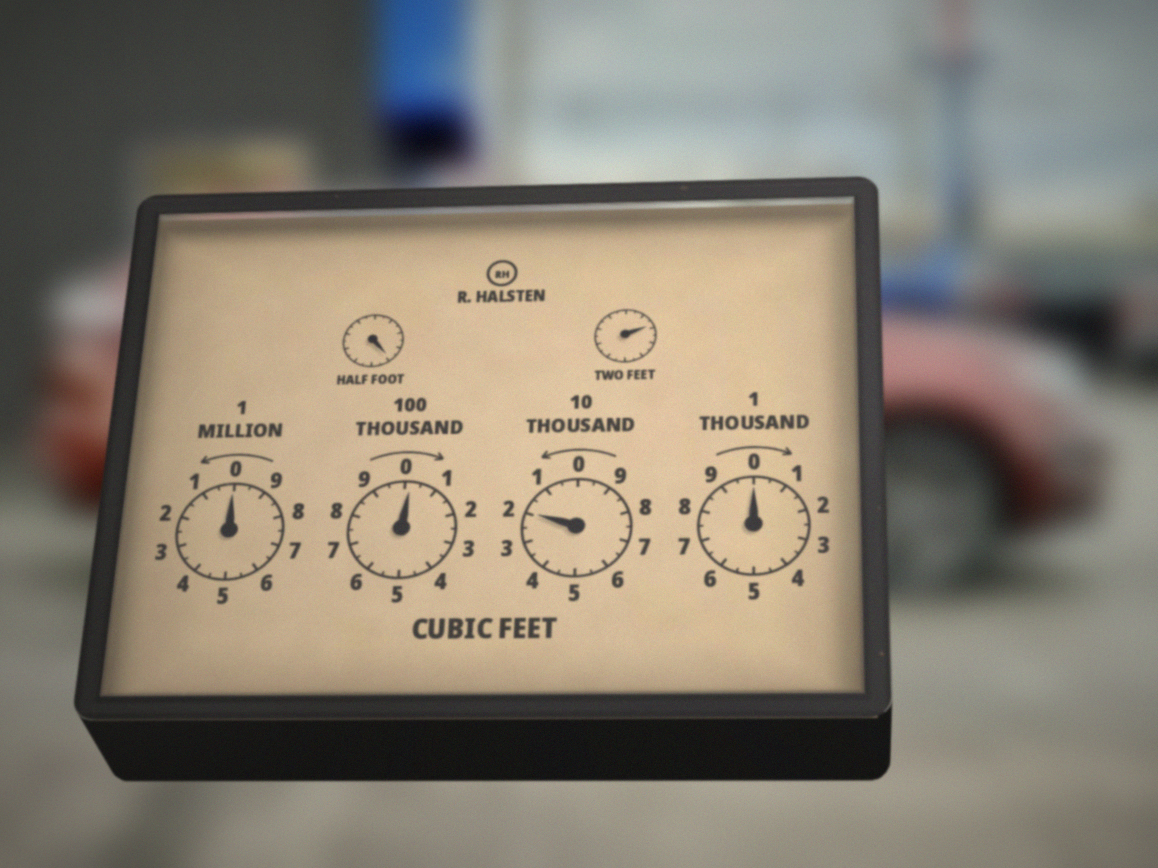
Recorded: {"value": 2000, "unit": "ft³"}
